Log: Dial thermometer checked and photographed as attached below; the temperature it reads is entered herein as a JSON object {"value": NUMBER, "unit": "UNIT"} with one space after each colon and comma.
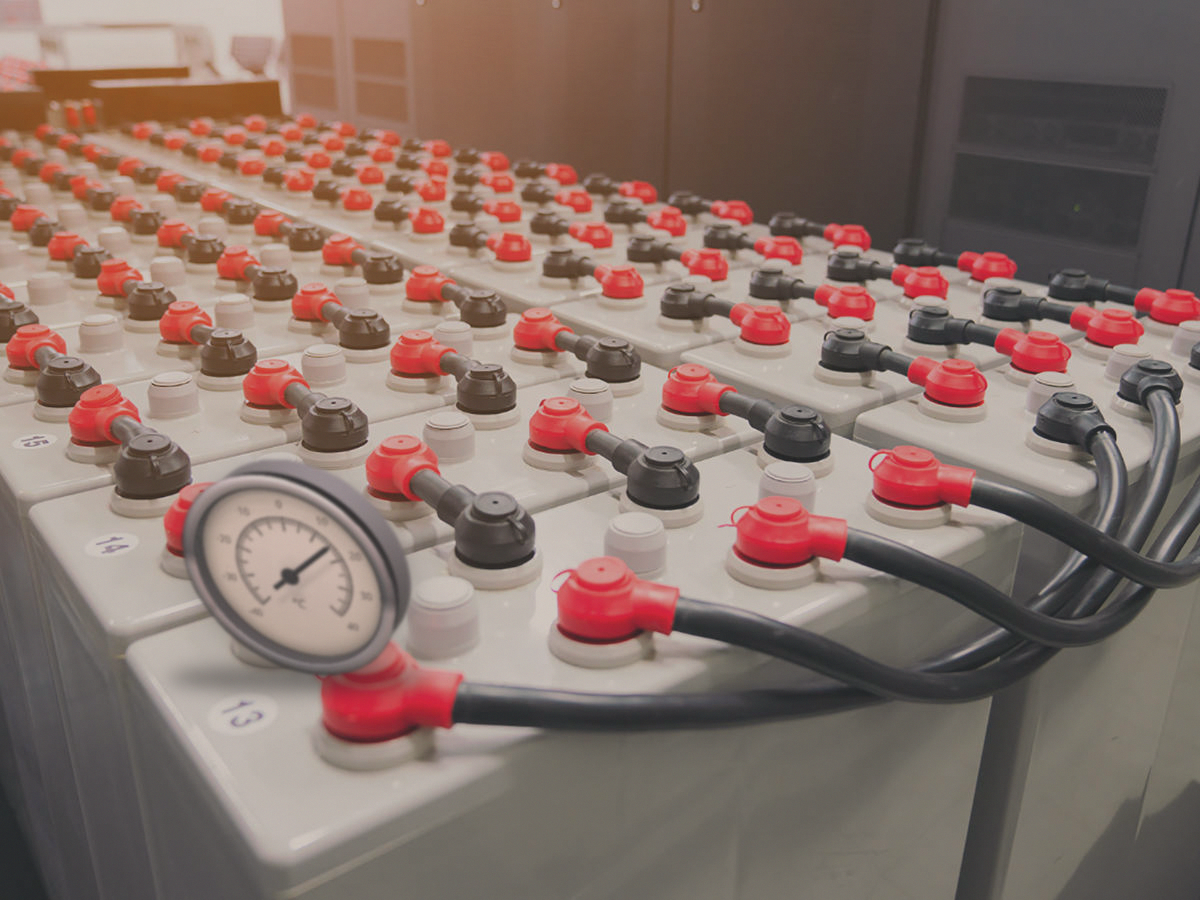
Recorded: {"value": 15, "unit": "°C"}
